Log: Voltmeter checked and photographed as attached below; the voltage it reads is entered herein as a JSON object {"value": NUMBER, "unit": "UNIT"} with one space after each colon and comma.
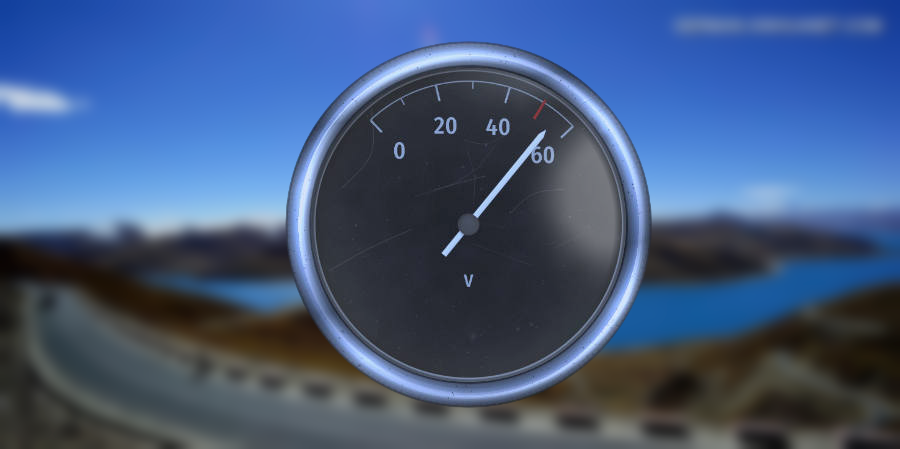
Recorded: {"value": 55, "unit": "V"}
